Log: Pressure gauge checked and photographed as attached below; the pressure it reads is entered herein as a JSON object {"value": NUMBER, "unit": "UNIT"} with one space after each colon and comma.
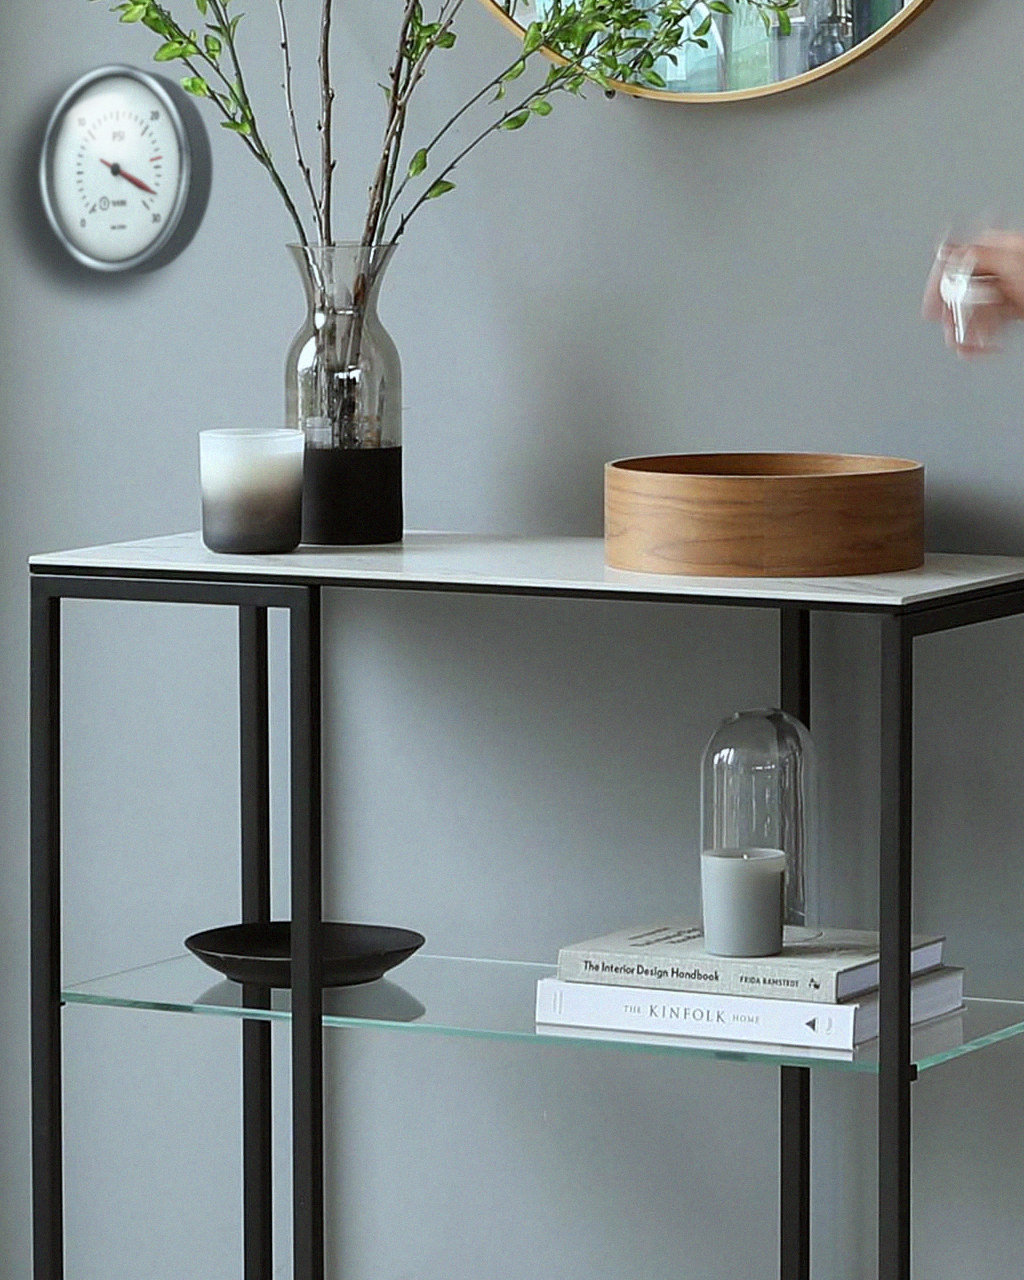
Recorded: {"value": 28, "unit": "psi"}
